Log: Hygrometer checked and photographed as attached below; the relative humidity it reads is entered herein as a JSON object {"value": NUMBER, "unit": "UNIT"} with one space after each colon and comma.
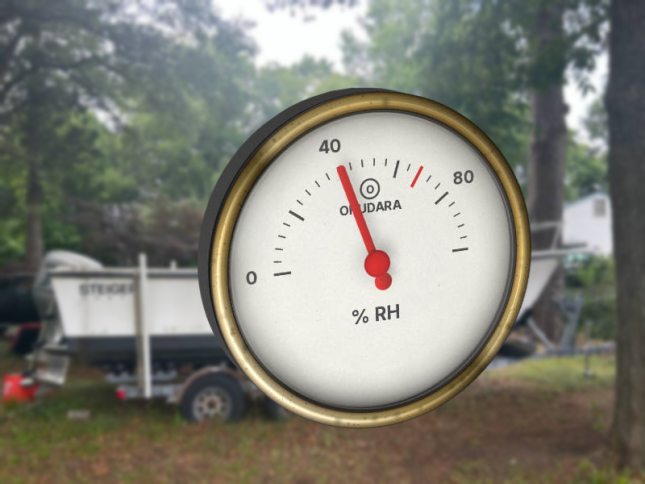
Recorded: {"value": 40, "unit": "%"}
